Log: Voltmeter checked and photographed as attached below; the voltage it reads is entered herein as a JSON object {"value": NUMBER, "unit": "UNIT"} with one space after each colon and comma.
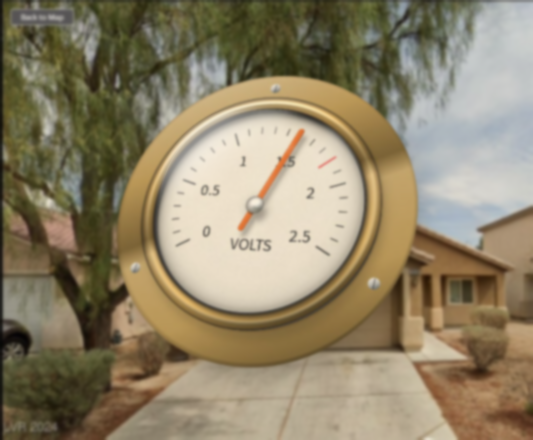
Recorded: {"value": 1.5, "unit": "V"}
